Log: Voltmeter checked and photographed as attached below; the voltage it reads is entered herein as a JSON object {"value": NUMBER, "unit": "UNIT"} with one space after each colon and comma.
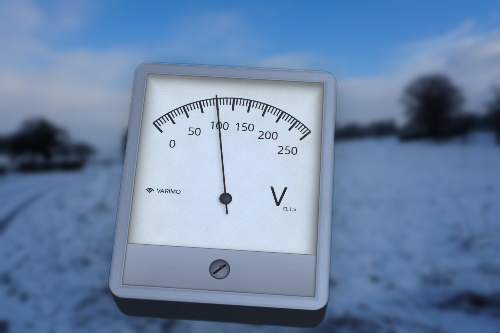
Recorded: {"value": 100, "unit": "V"}
